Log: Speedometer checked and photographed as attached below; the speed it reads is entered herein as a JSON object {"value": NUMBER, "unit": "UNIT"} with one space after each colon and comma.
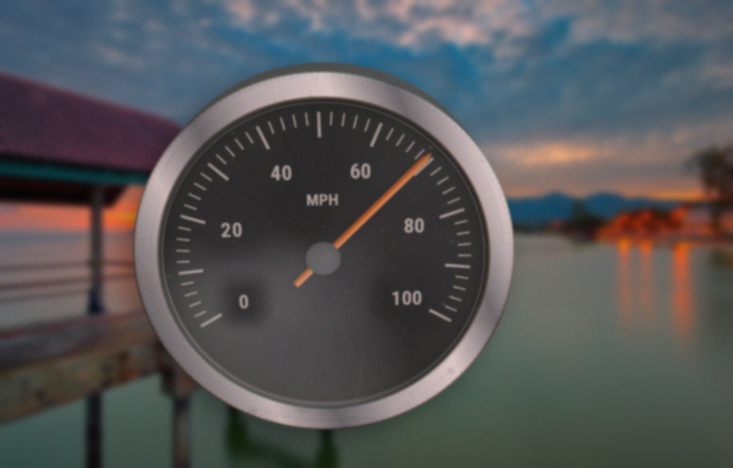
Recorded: {"value": 69, "unit": "mph"}
